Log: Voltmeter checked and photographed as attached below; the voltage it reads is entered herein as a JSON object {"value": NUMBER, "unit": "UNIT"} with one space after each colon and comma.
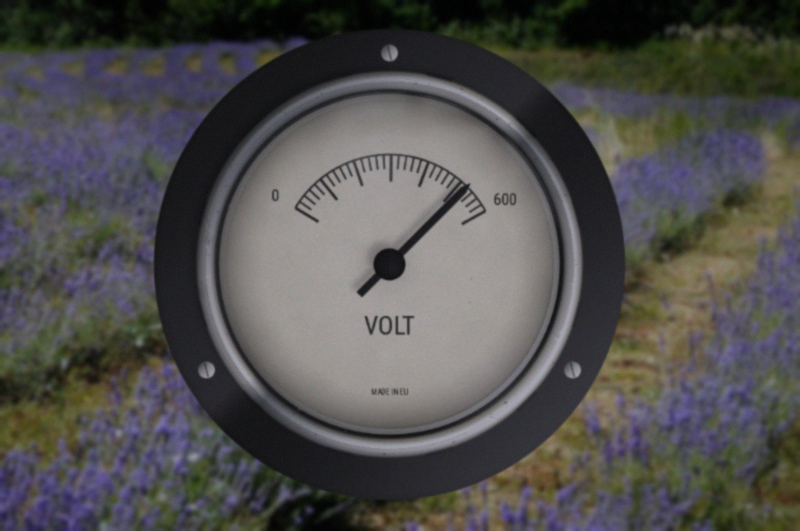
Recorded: {"value": 520, "unit": "V"}
